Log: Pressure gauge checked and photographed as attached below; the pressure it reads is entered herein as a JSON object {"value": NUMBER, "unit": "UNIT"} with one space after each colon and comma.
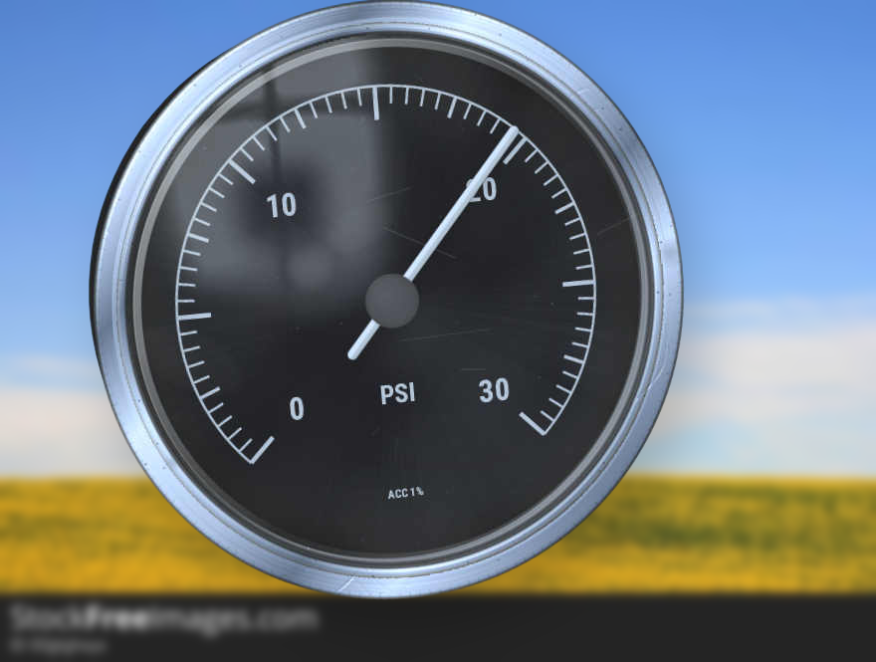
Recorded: {"value": 19.5, "unit": "psi"}
